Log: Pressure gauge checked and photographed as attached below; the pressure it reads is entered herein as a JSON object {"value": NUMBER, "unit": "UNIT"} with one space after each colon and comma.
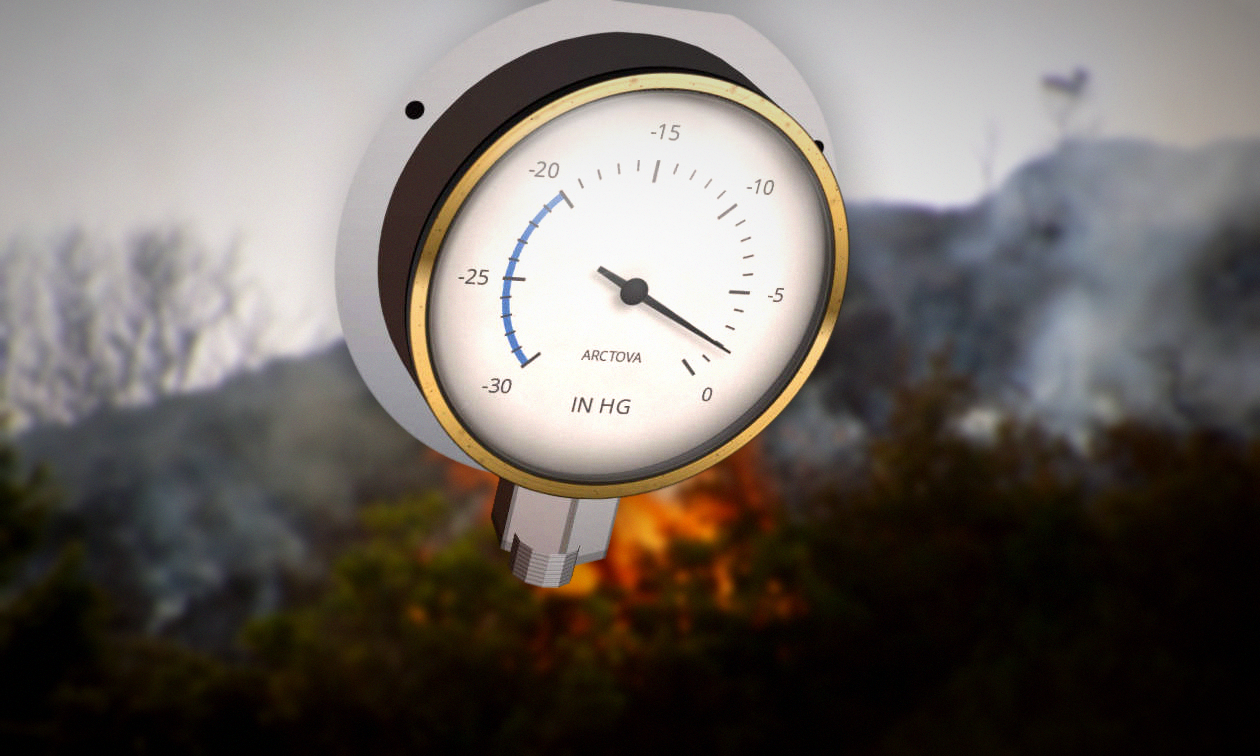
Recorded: {"value": -2, "unit": "inHg"}
